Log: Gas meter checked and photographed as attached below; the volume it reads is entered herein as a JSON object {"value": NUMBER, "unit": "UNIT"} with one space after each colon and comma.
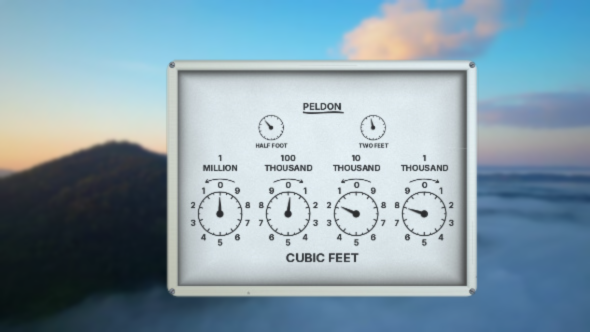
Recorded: {"value": 1800, "unit": "ft³"}
